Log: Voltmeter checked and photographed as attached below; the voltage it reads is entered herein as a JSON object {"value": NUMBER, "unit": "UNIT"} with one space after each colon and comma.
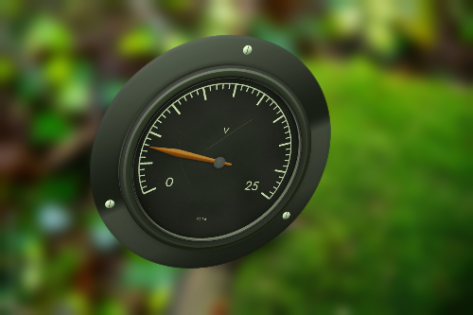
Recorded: {"value": 4, "unit": "V"}
